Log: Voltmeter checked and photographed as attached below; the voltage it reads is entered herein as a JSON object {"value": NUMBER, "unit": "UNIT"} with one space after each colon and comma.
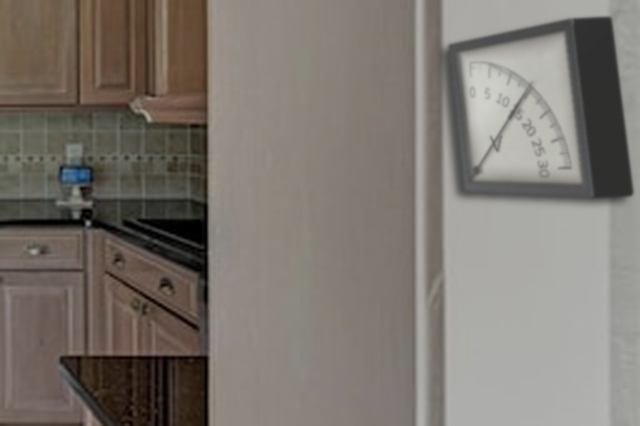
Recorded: {"value": 15, "unit": "V"}
